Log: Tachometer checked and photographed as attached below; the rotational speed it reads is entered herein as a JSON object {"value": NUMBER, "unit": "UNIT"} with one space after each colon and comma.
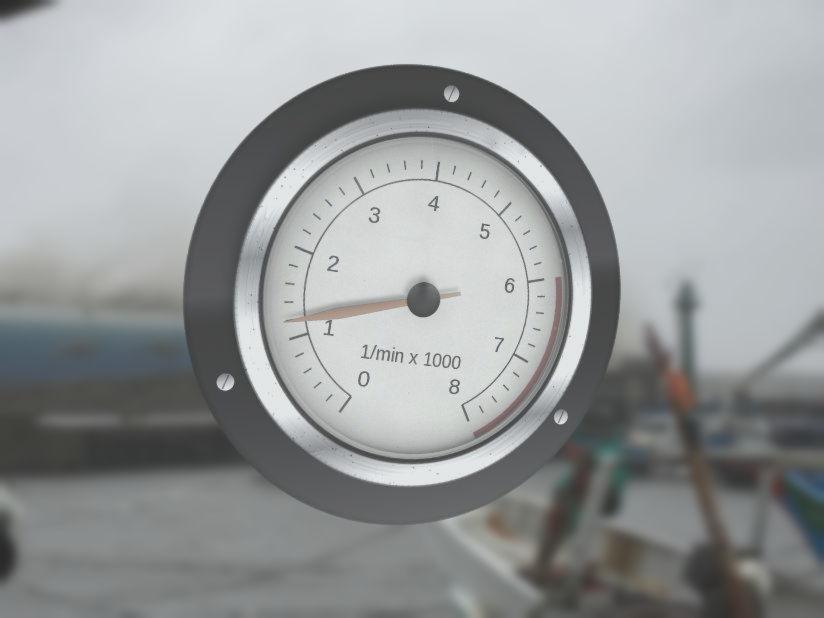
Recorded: {"value": 1200, "unit": "rpm"}
